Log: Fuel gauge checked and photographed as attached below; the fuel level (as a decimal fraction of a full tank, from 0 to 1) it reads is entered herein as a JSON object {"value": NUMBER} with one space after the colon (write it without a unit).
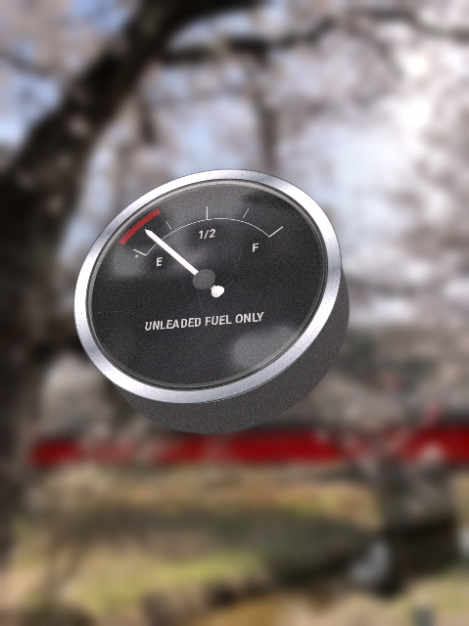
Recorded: {"value": 0.125}
